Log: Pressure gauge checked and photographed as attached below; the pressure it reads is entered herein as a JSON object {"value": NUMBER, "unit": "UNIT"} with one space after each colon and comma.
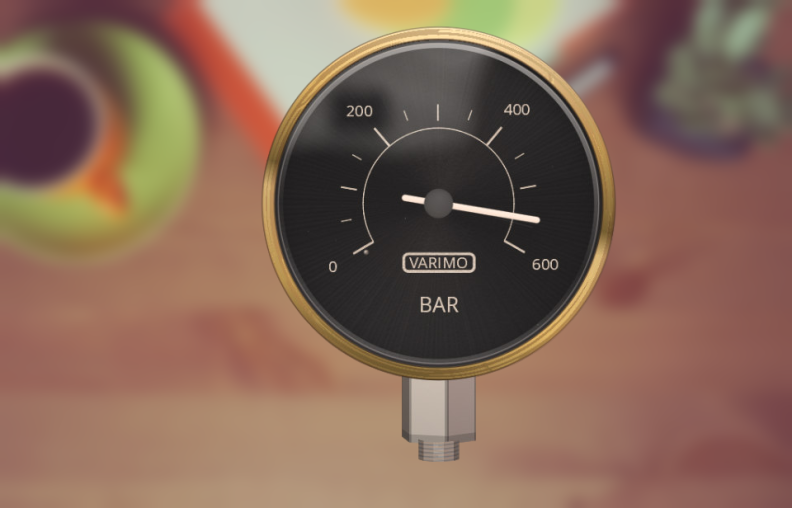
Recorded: {"value": 550, "unit": "bar"}
